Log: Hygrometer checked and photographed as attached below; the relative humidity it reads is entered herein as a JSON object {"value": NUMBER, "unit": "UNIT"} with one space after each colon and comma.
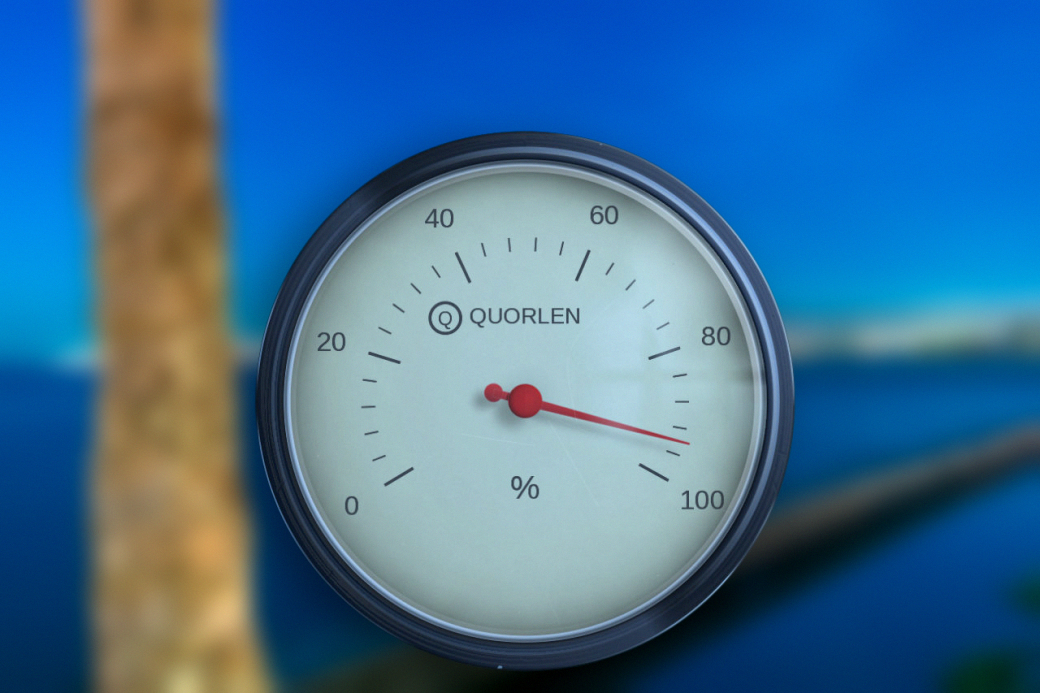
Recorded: {"value": 94, "unit": "%"}
